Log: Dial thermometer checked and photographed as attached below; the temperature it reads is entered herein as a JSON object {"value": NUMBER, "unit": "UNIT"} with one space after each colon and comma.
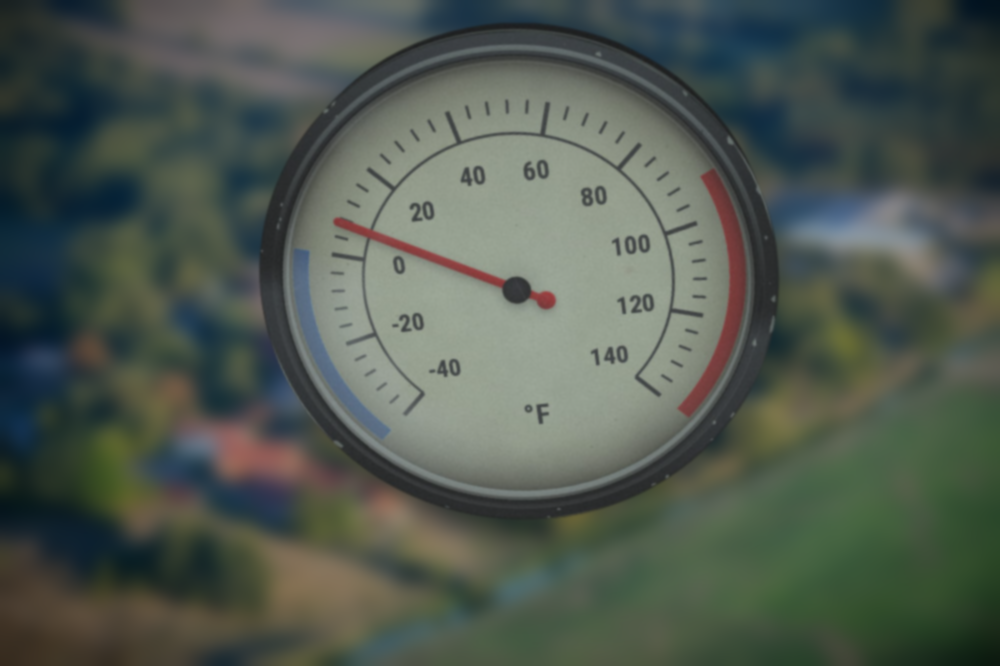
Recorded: {"value": 8, "unit": "°F"}
